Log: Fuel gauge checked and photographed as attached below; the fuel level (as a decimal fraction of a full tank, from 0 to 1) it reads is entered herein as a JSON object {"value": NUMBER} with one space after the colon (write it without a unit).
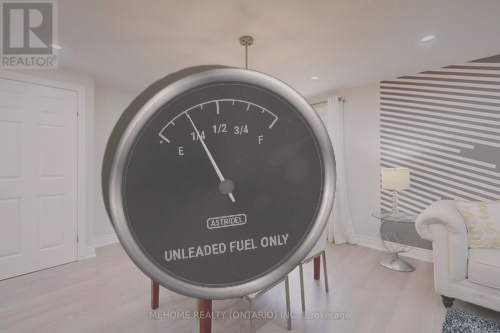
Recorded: {"value": 0.25}
